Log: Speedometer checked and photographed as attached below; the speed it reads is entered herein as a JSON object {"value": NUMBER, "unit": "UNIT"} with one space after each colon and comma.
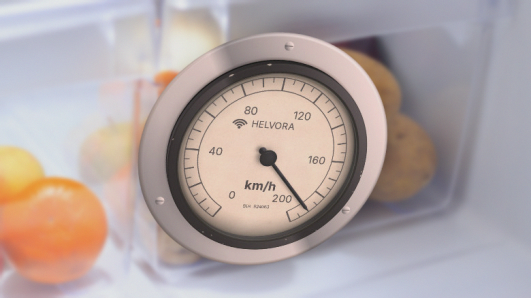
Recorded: {"value": 190, "unit": "km/h"}
